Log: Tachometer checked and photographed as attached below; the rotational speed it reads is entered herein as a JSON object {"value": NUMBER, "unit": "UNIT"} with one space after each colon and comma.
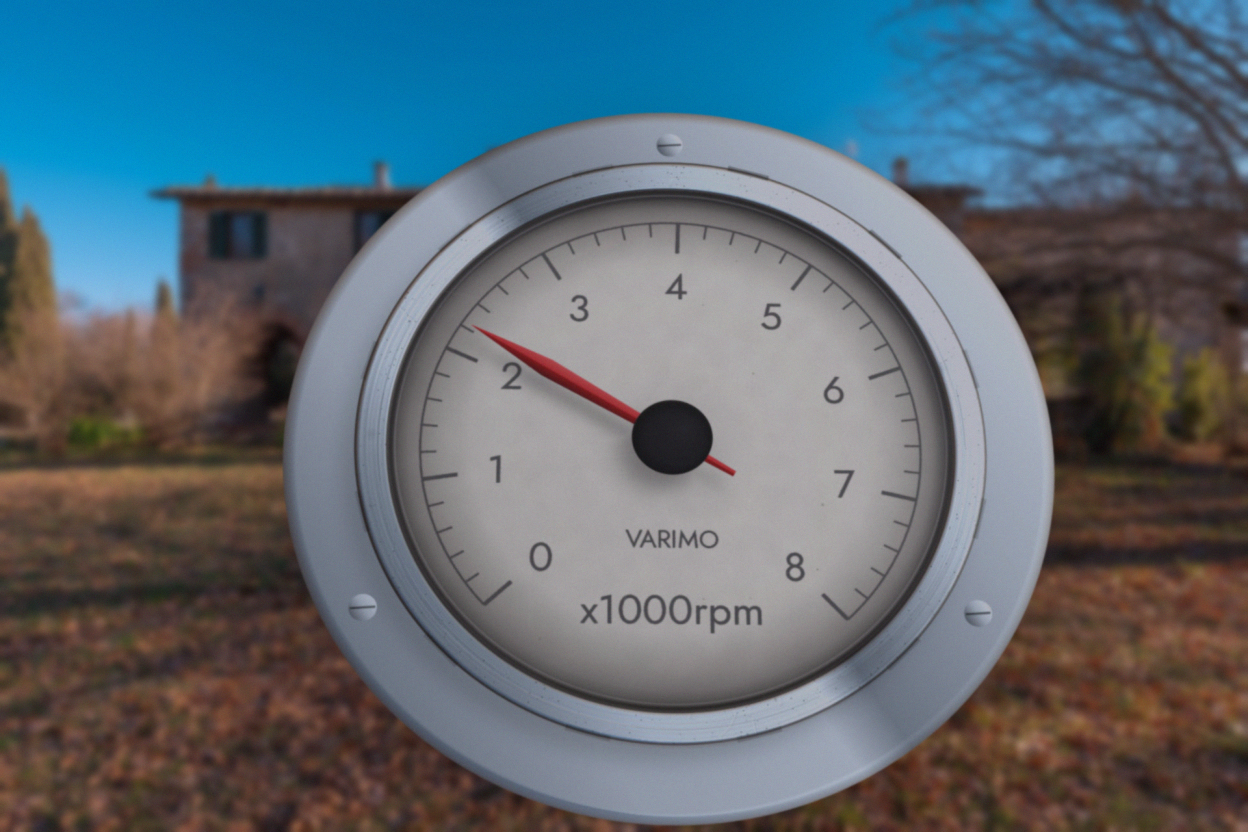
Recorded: {"value": 2200, "unit": "rpm"}
